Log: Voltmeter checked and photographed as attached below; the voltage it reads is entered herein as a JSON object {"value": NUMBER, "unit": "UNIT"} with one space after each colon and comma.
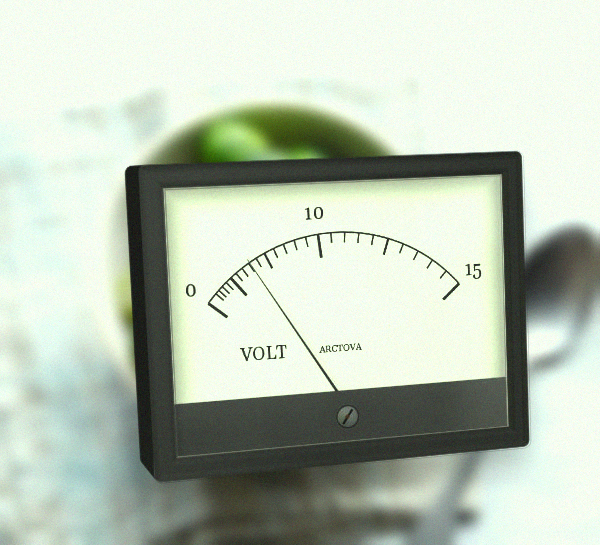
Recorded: {"value": 6.5, "unit": "V"}
